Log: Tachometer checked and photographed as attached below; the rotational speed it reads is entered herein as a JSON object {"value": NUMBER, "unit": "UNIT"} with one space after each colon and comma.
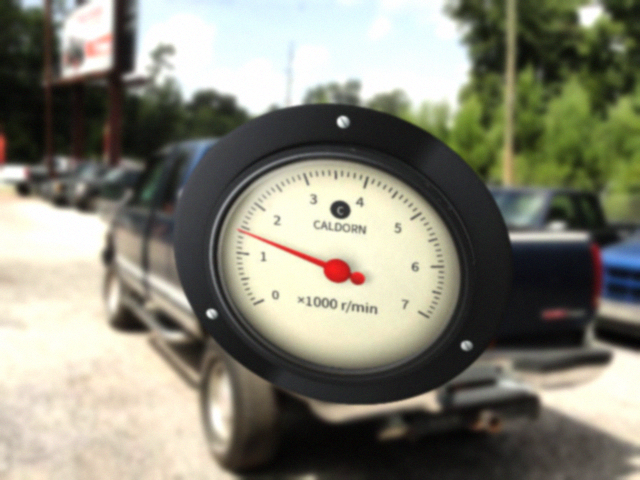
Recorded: {"value": 1500, "unit": "rpm"}
